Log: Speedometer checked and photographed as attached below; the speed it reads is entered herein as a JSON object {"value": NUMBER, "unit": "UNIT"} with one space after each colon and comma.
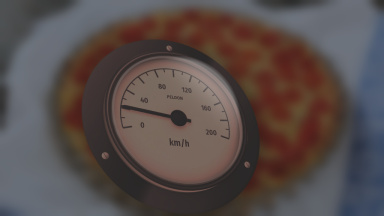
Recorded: {"value": 20, "unit": "km/h"}
